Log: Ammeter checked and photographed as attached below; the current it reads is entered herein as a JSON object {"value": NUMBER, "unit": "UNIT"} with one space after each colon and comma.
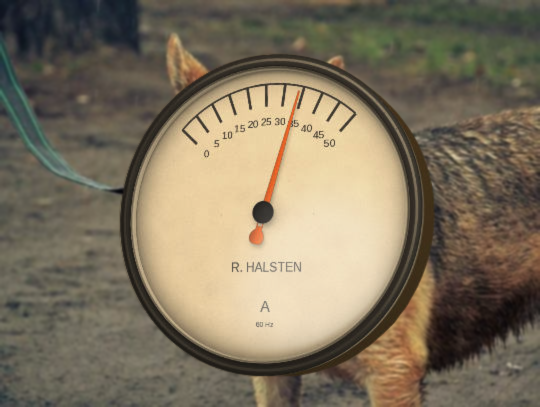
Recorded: {"value": 35, "unit": "A"}
